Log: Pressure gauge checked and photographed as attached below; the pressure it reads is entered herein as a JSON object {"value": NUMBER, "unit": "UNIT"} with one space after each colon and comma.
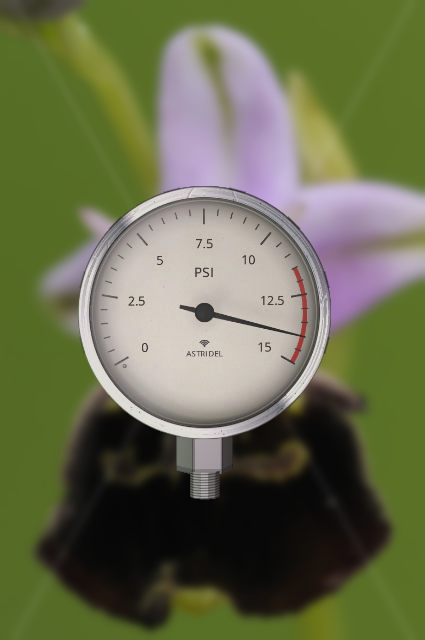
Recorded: {"value": 14, "unit": "psi"}
